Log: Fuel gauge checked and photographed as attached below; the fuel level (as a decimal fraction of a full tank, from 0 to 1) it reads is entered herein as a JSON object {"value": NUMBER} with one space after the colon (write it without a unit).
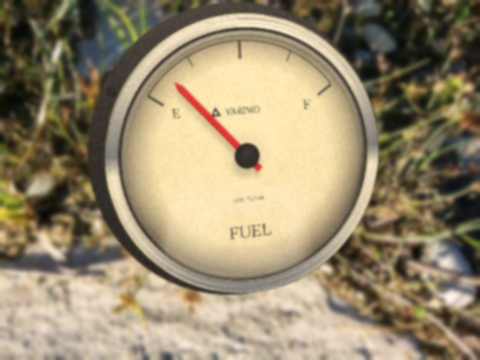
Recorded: {"value": 0.125}
